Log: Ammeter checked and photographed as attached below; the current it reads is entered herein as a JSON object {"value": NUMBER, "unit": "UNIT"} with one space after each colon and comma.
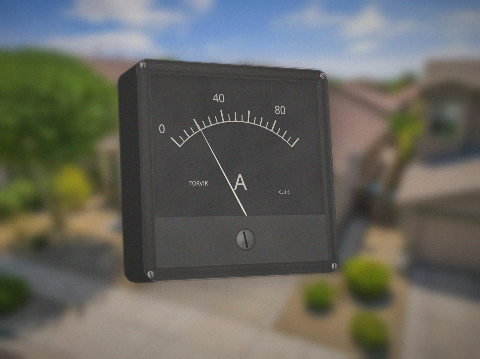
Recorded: {"value": 20, "unit": "A"}
